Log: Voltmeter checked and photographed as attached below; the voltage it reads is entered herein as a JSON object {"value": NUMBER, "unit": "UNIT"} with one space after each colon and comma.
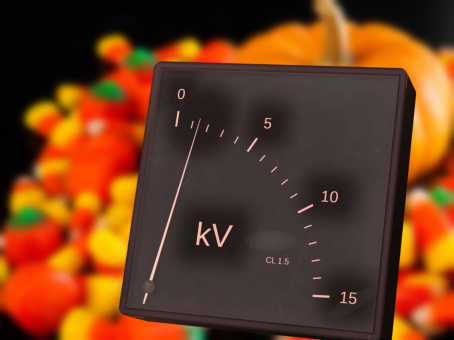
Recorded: {"value": 1.5, "unit": "kV"}
